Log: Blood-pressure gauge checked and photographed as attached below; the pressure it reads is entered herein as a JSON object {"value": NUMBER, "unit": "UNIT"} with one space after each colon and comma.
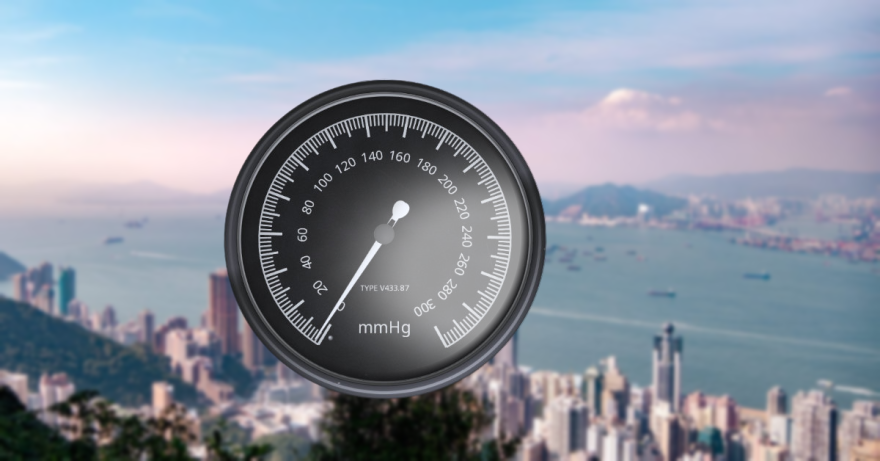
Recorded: {"value": 2, "unit": "mmHg"}
